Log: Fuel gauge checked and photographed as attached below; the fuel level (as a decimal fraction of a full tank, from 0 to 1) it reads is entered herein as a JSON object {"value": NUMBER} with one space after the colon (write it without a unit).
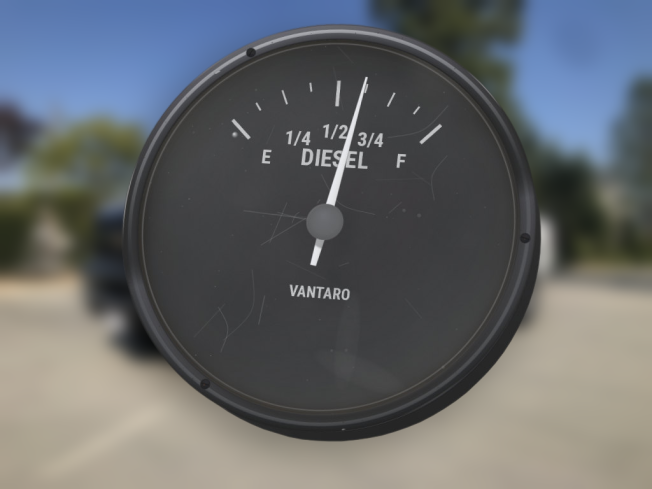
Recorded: {"value": 0.625}
